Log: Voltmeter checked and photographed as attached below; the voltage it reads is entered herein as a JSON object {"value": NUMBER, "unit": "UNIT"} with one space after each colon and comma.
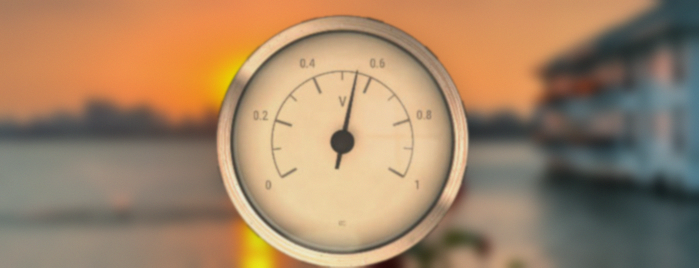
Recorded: {"value": 0.55, "unit": "V"}
